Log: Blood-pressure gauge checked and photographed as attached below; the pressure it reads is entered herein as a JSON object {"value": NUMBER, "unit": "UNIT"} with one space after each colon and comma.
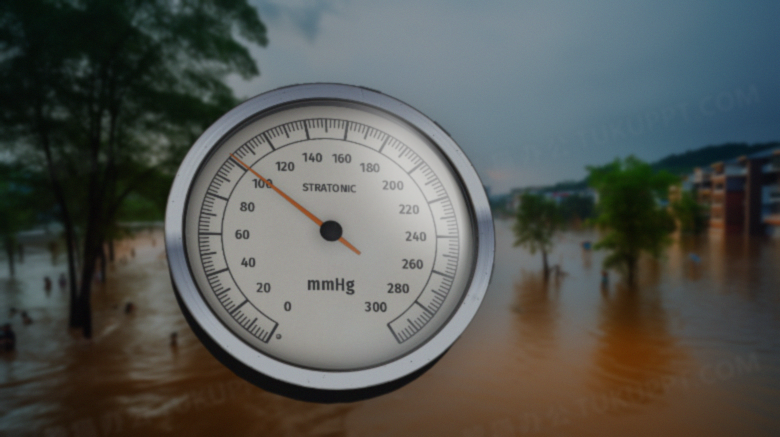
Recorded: {"value": 100, "unit": "mmHg"}
